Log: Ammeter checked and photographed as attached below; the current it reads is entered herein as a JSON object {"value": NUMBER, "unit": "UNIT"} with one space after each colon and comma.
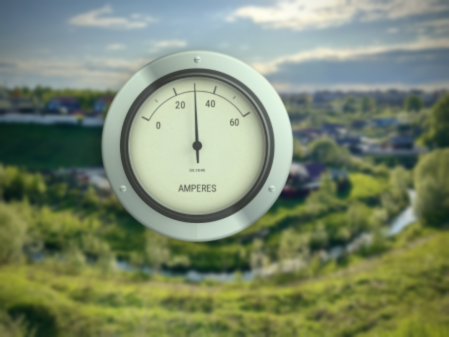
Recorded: {"value": 30, "unit": "A"}
